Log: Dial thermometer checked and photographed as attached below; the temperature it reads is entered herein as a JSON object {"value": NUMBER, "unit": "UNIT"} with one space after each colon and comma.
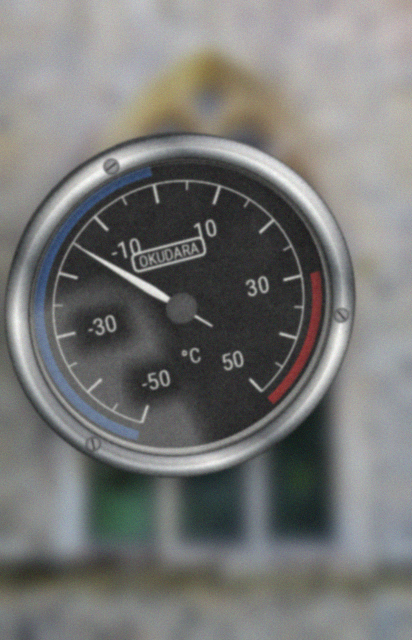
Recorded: {"value": -15, "unit": "°C"}
